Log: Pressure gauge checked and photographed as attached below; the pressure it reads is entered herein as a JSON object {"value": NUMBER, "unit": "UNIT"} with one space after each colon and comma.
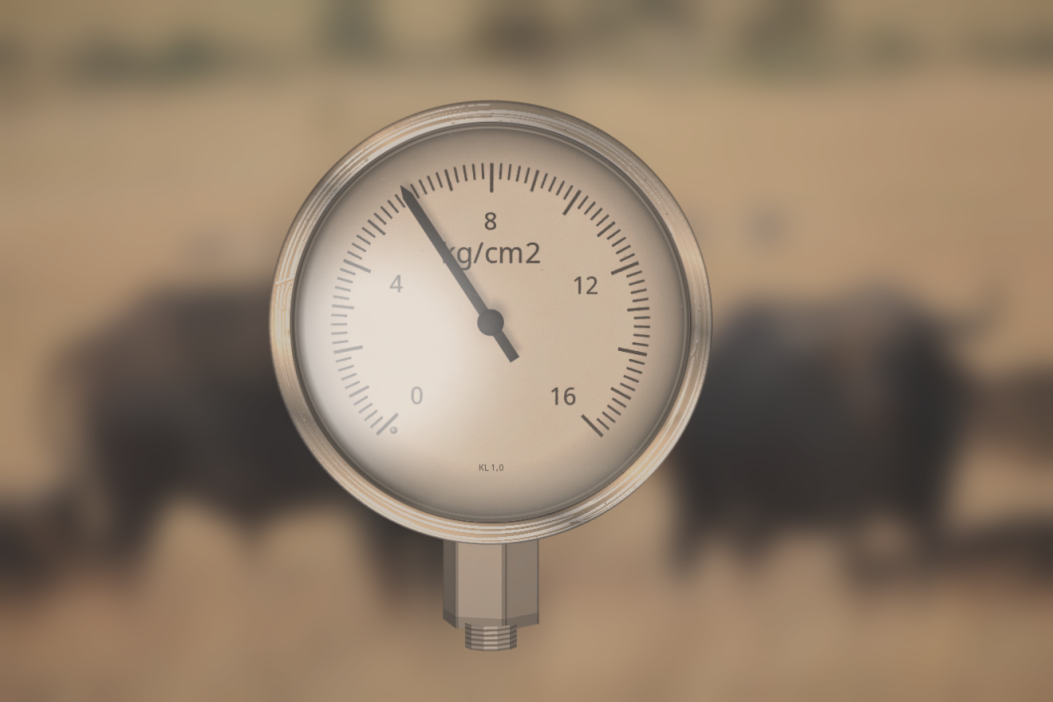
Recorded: {"value": 6, "unit": "kg/cm²"}
